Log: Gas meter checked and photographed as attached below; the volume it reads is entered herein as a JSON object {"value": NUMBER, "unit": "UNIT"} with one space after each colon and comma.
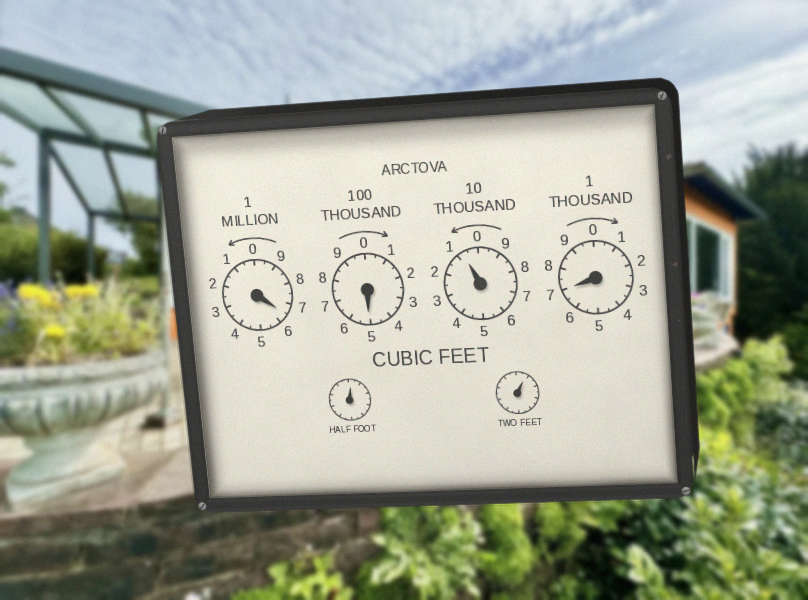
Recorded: {"value": 650700, "unit": "ft³"}
